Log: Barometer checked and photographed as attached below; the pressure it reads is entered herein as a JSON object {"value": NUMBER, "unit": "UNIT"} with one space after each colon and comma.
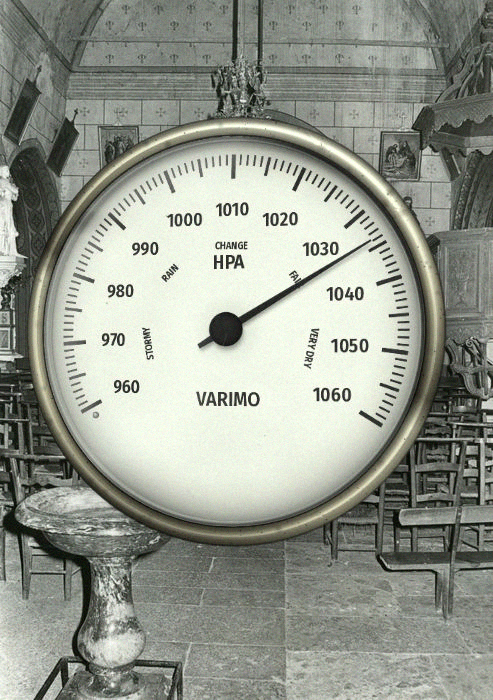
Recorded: {"value": 1034, "unit": "hPa"}
